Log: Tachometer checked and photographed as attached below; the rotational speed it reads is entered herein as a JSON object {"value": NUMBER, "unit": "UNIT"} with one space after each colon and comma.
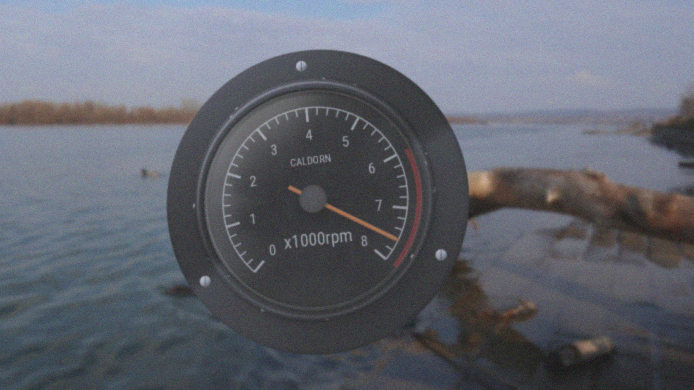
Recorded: {"value": 7600, "unit": "rpm"}
